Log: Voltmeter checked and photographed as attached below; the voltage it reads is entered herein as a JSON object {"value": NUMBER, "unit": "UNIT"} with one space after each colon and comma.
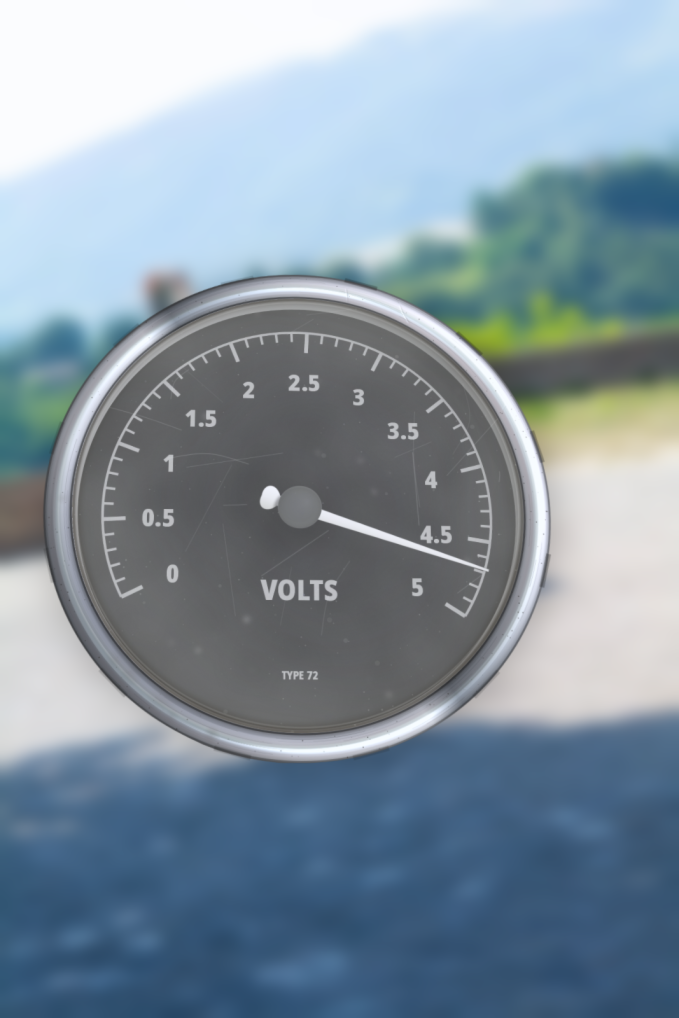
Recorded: {"value": 4.7, "unit": "V"}
